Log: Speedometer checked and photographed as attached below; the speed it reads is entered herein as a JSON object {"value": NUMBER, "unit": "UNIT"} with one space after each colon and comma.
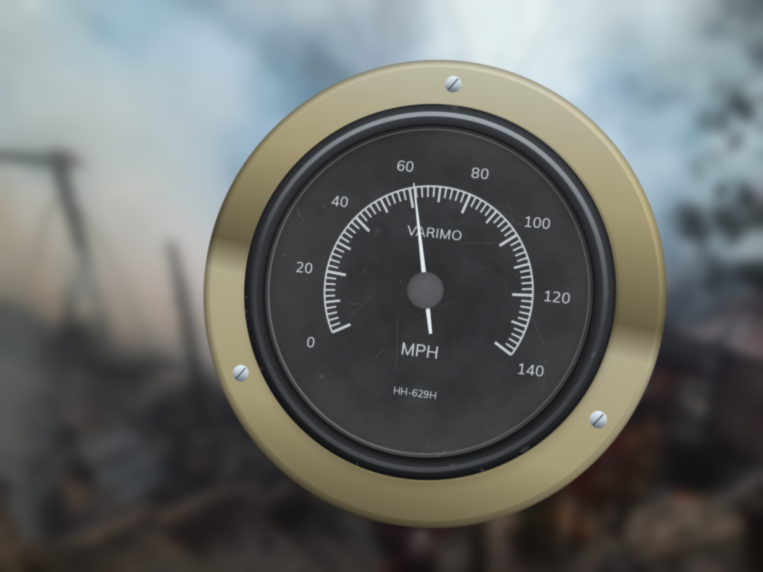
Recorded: {"value": 62, "unit": "mph"}
